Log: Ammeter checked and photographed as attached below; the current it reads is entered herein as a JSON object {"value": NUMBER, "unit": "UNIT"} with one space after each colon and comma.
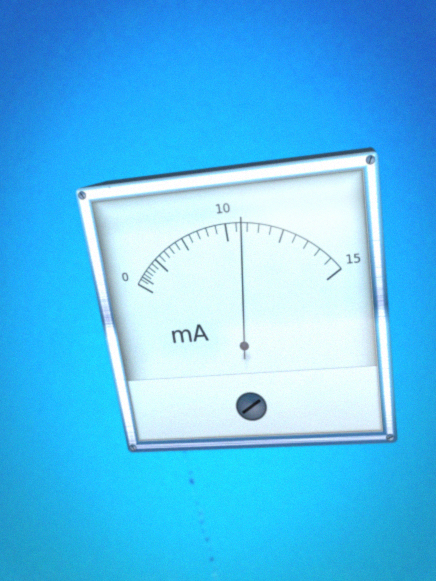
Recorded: {"value": 10.75, "unit": "mA"}
